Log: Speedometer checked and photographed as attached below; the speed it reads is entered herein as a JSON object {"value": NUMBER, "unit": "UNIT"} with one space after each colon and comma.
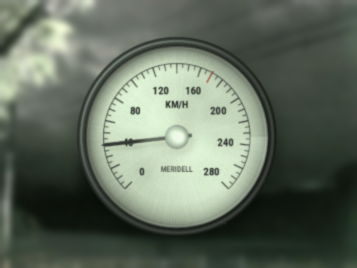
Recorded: {"value": 40, "unit": "km/h"}
